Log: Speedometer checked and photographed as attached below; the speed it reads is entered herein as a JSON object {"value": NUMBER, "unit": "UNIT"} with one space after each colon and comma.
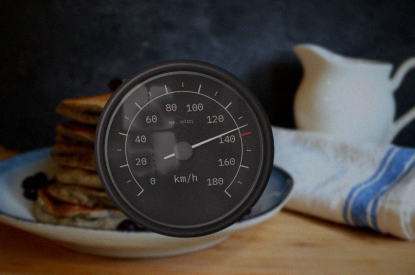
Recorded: {"value": 135, "unit": "km/h"}
